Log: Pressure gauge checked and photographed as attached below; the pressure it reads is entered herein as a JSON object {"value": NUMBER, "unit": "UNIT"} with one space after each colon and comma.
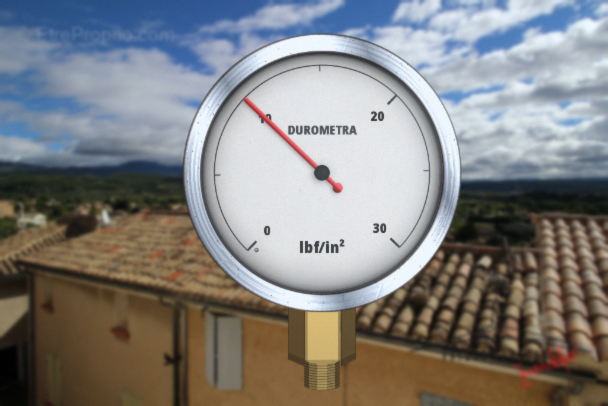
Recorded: {"value": 10, "unit": "psi"}
